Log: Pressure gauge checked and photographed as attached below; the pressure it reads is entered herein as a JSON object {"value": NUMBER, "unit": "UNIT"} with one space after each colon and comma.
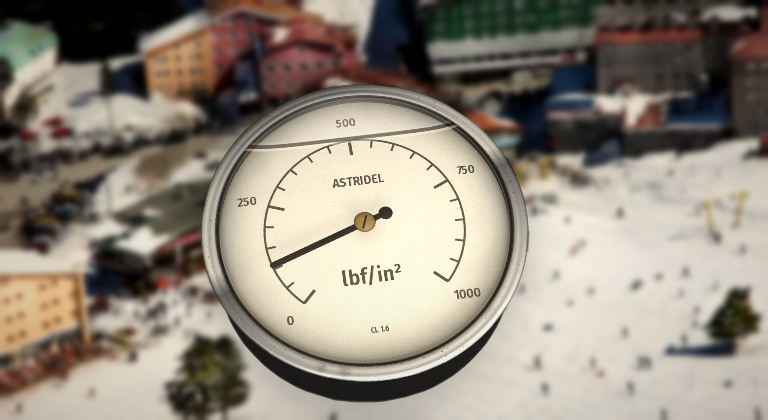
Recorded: {"value": 100, "unit": "psi"}
